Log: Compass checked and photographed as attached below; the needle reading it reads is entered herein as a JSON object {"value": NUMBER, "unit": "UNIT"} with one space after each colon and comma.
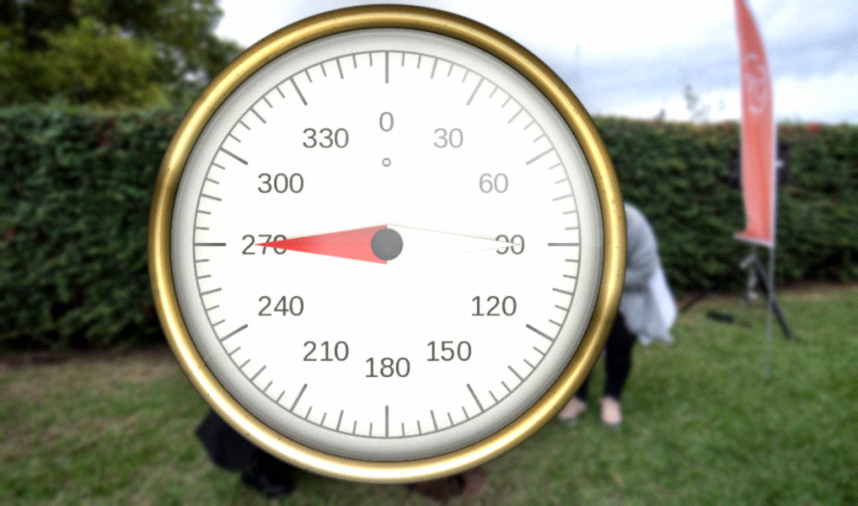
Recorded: {"value": 270, "unit": "°"}
